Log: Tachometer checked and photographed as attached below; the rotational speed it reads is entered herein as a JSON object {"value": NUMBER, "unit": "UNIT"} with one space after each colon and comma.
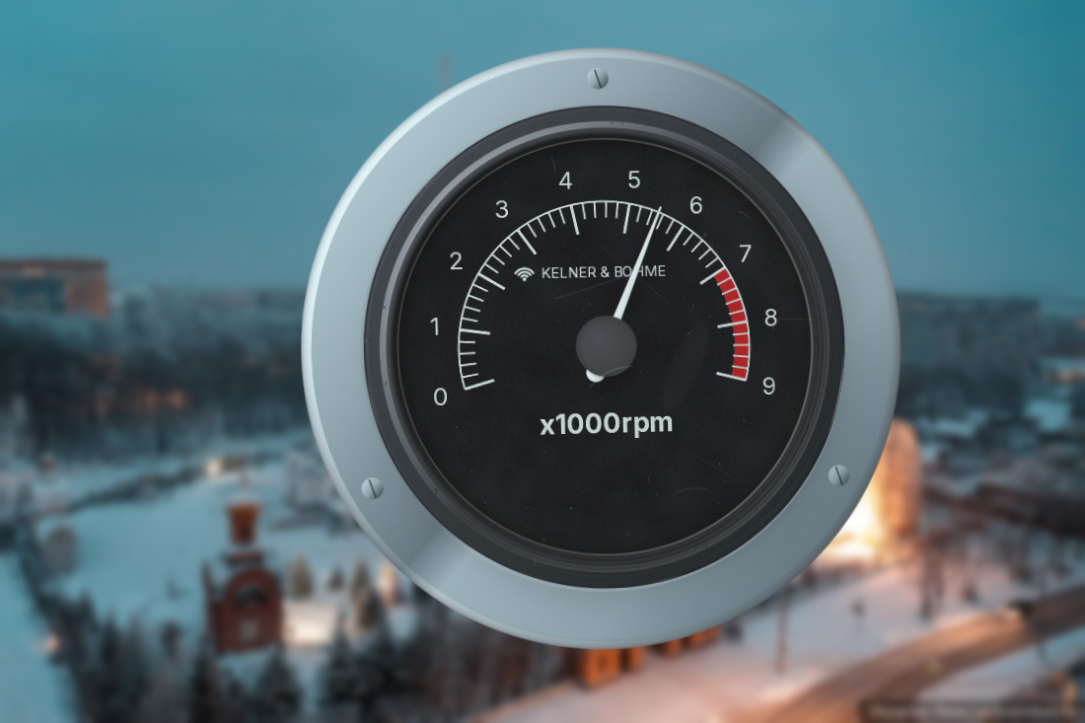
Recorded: {"value": 5500, "unit": "rpm"}
